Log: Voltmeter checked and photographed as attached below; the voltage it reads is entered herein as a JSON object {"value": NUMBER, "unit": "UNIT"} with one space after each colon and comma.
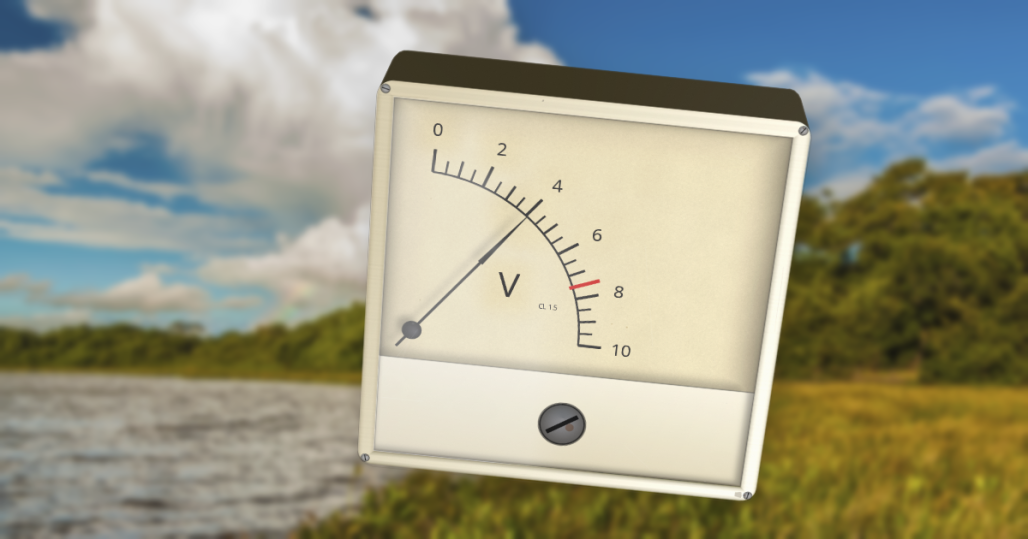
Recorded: {"value": 4, "unit": "V"}
